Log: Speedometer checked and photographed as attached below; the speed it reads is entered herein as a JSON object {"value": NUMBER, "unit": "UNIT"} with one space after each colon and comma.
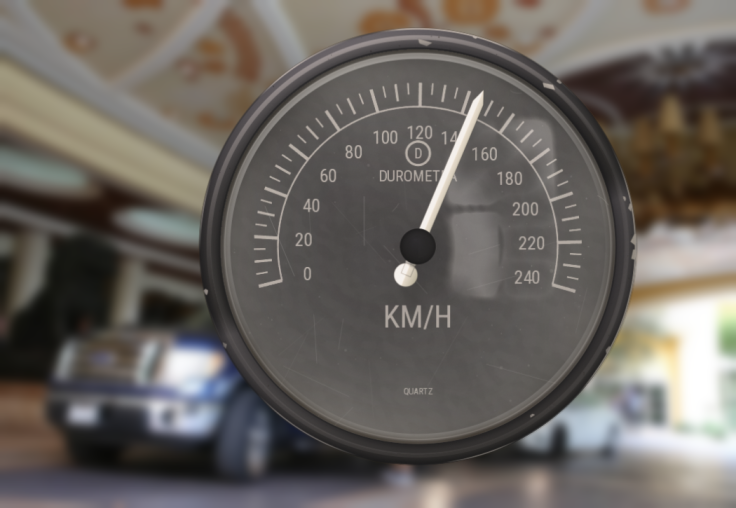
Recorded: {"value": 145, "unit": "km/h"}
